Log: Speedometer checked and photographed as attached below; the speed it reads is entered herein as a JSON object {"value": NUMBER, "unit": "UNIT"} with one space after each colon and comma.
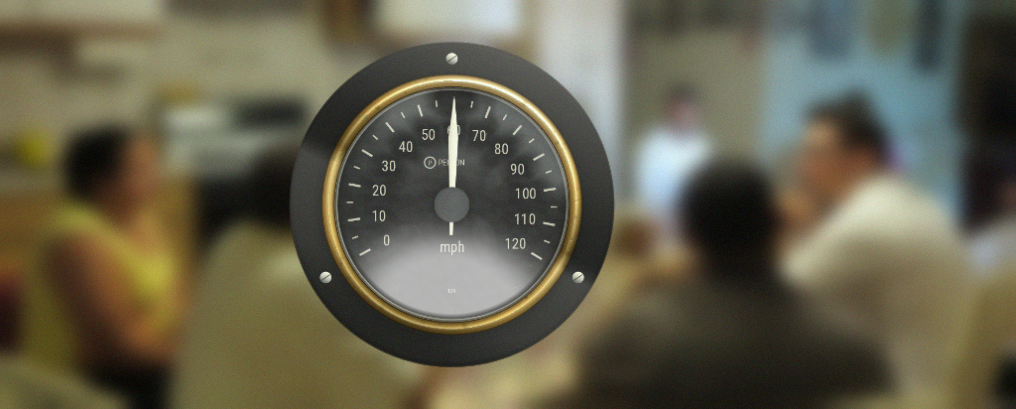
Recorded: {"value": 60, "unit": "mph"}
